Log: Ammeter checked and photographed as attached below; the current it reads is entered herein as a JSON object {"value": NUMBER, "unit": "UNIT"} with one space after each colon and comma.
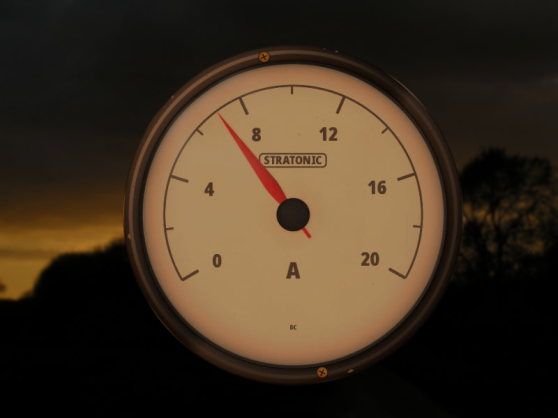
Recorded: {"value": 7, "unit": "A"}
